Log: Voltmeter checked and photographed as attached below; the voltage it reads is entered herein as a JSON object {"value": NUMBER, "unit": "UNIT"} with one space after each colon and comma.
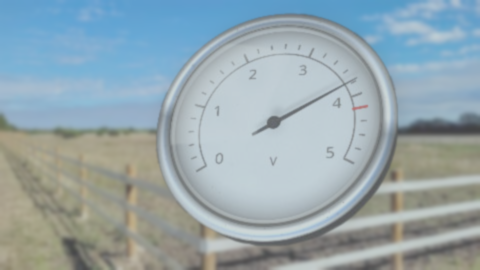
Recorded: {"value": 3.8, "unit": "V"}
